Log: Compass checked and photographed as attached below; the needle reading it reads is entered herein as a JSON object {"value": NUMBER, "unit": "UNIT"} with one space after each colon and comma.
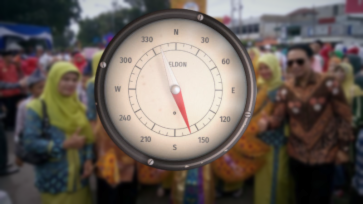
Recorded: {"value": 160, "unit": "°"}
